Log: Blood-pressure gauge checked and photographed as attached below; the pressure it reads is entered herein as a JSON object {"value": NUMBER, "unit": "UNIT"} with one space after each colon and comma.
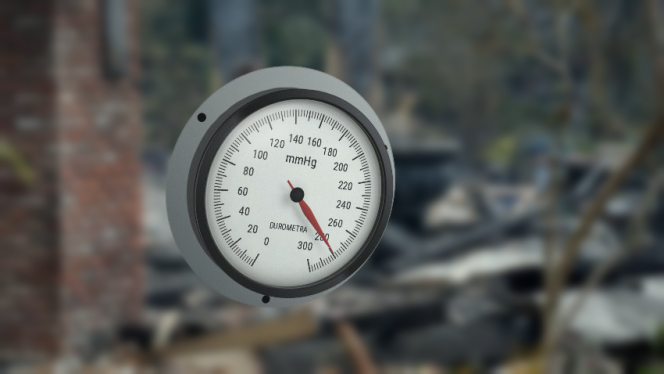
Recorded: {"value": 280, "unit": "mmHg"}
